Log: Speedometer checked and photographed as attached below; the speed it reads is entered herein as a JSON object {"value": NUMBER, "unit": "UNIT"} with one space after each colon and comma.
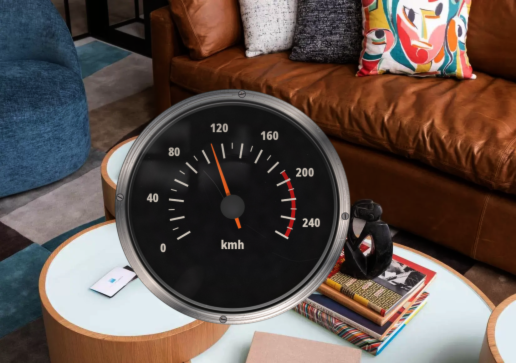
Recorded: {"value": 110, "unit": "km/h"}
